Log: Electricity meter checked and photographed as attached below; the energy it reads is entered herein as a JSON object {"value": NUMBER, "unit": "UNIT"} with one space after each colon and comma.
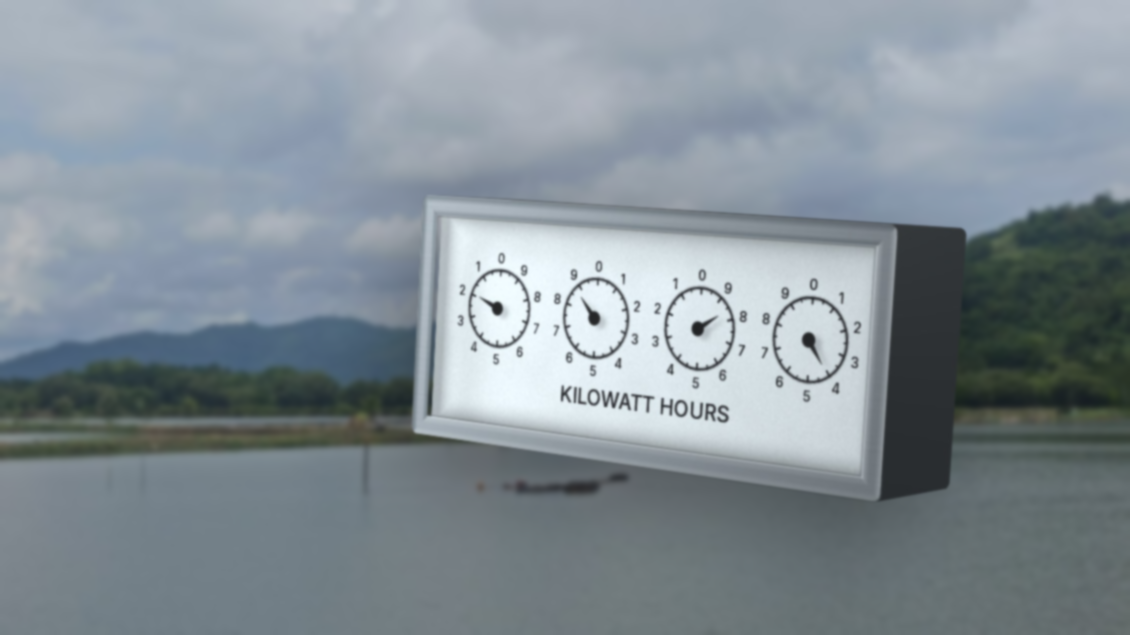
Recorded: {"value": 1884, "unit": "kWh"}
